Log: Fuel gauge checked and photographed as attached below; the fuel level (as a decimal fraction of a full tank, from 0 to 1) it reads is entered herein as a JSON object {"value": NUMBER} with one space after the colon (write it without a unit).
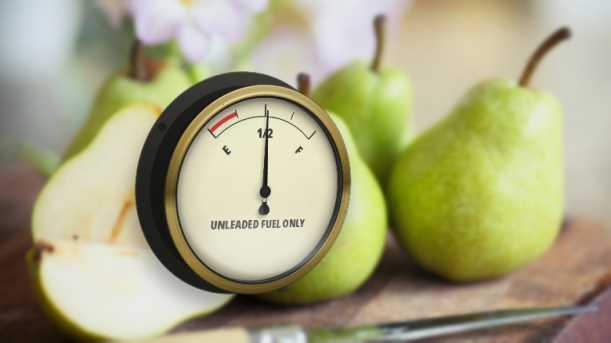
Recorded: {"value": 0.5}
